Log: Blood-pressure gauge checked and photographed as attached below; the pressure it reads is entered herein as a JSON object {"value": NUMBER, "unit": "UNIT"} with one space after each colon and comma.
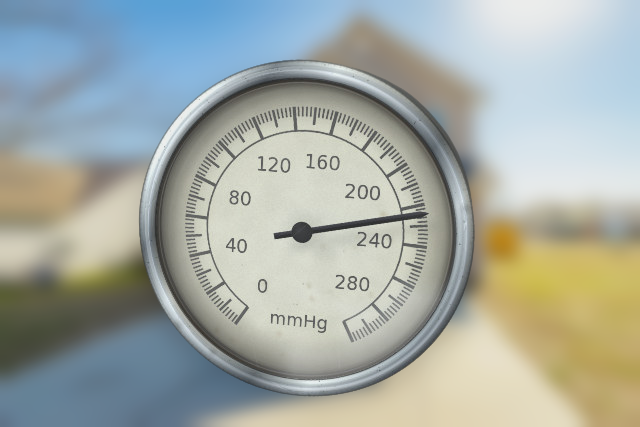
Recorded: {"value": 224, "unit": "mmHg"}
